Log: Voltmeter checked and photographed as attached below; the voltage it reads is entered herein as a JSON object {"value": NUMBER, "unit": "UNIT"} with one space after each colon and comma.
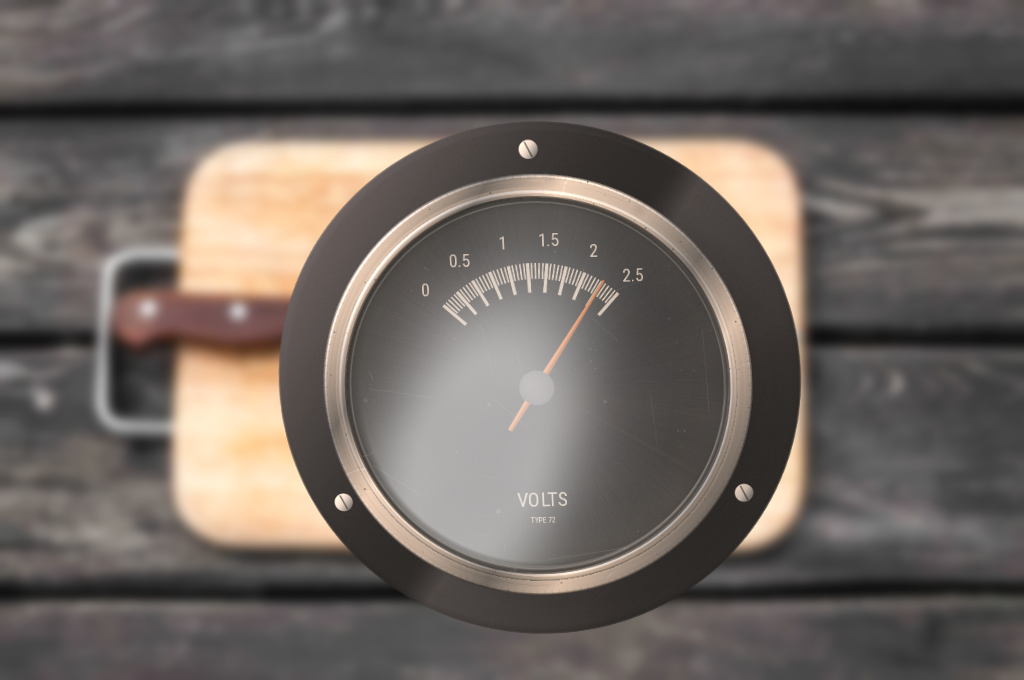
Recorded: {"value": 2.25, "unit": "V"}
